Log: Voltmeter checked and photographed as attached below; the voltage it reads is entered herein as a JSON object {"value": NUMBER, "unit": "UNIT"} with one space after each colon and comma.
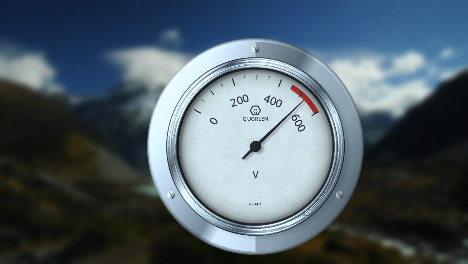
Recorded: {"value": 525, "unit": "V"}
